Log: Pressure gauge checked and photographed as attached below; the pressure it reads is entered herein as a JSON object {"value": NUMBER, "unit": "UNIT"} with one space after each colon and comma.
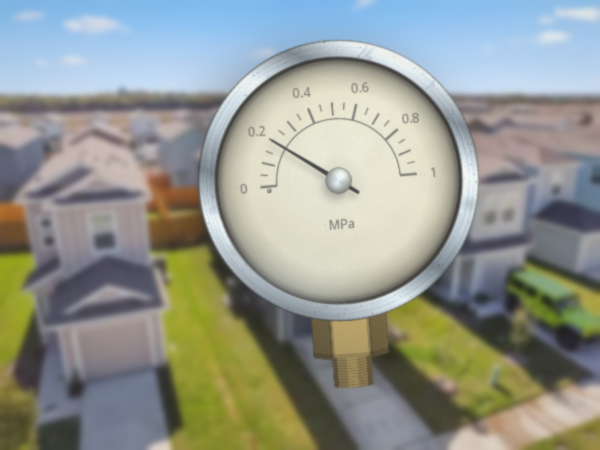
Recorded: {"value": 0.2, "unit": "MPa"}
